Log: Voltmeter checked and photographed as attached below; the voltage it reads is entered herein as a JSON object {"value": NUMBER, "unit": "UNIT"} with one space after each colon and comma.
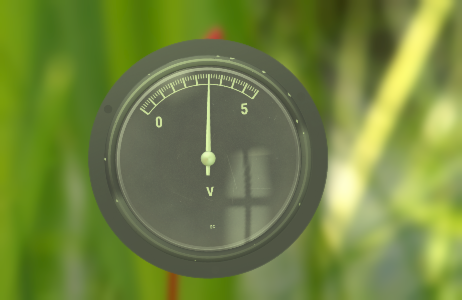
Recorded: {"value": 3, "unit": "V"}
